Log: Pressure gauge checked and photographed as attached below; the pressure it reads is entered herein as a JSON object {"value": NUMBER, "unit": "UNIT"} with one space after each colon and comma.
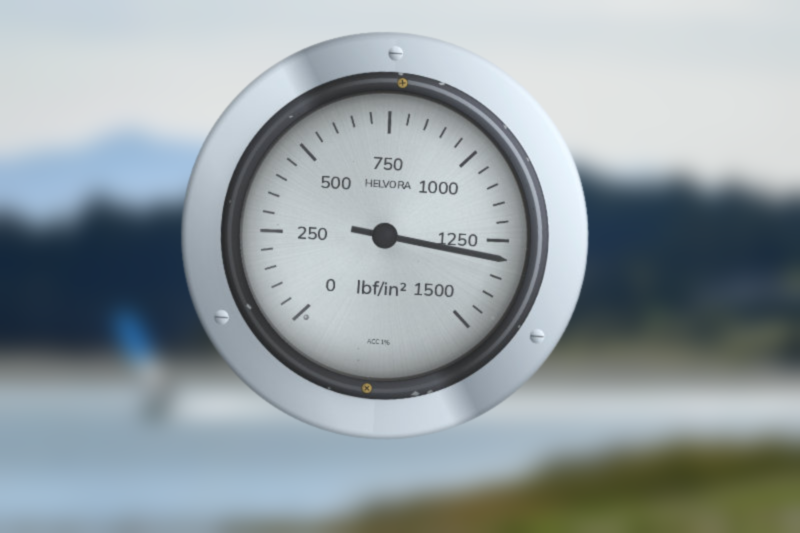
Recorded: {"value": 1300, "unit": "psi"}
